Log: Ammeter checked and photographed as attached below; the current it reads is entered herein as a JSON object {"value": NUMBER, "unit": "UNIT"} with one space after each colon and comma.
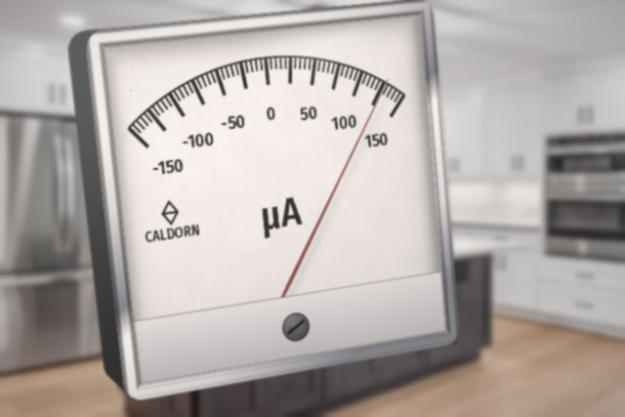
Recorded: {"value": 125, "unit": "µA"}
